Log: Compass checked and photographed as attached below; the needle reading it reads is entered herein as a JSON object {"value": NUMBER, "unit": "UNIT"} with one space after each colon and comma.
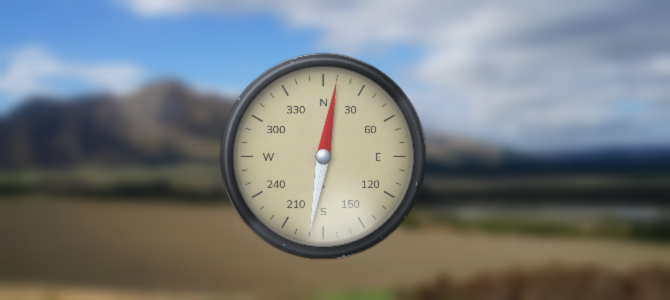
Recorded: {"value": 10, "unit": "°"}
